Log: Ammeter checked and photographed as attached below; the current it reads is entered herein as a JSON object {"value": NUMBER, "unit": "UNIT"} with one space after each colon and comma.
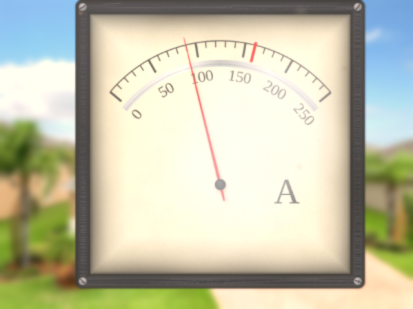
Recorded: {"value": 90, "unit": "A"}
